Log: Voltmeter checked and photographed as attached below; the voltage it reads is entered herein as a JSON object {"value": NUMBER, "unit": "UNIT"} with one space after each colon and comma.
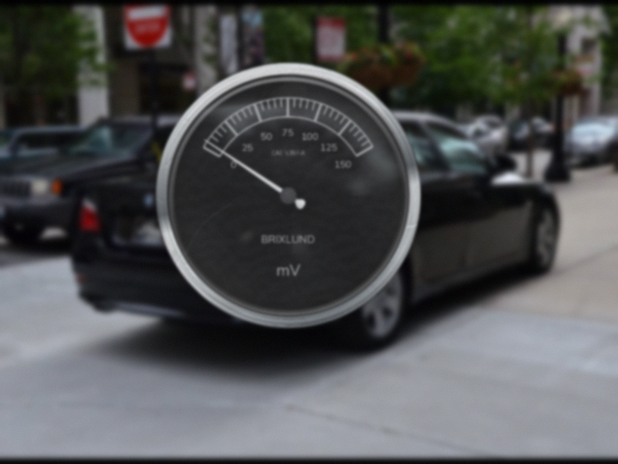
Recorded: {"value": 5, "unit": "mV"}
